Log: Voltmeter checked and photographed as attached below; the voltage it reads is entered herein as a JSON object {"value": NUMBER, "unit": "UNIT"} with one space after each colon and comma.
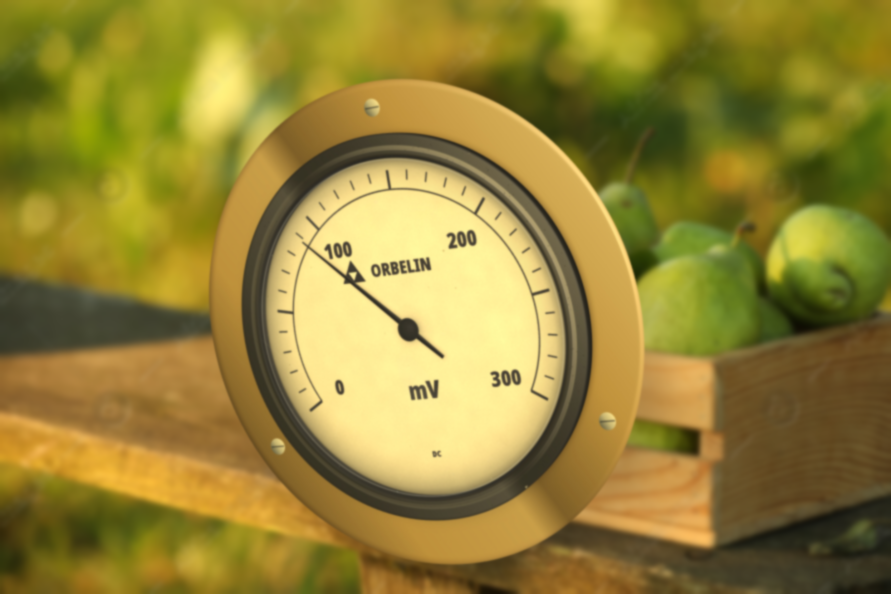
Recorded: {"value": 90, "unit": "mV"}
